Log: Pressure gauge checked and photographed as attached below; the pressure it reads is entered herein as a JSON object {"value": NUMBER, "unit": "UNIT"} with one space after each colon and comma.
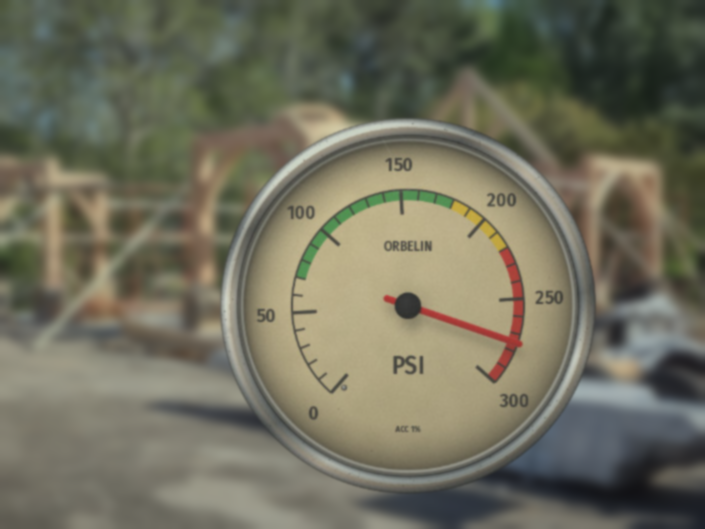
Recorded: {"value": 275, "unit": "psi"}
